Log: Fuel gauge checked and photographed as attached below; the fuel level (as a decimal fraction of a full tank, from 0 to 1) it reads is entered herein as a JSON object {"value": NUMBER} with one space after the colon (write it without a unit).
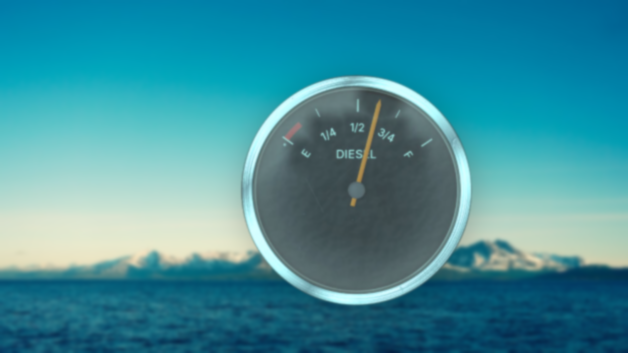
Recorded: {"value": 0.625}
